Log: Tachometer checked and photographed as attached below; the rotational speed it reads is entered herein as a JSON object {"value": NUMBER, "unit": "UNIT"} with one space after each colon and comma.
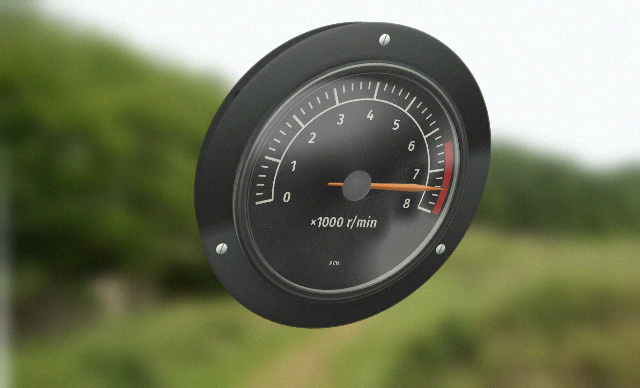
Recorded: {"value": 7400, "unit": "rpm"}
